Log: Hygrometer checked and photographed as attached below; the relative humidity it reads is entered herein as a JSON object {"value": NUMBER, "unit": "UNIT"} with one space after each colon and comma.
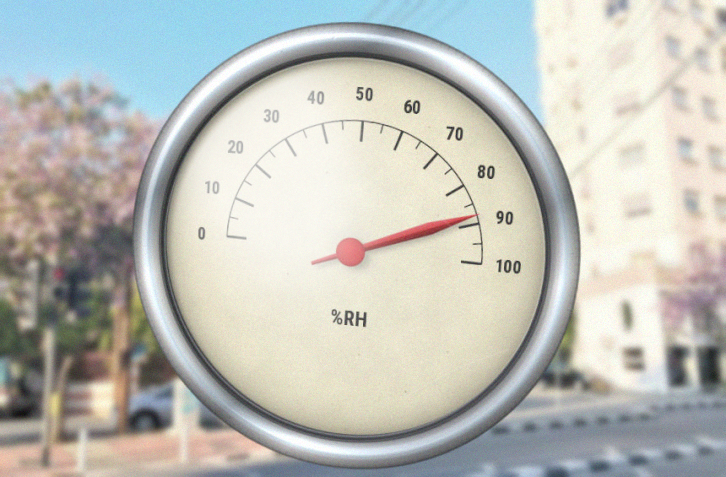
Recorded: {"value": 87.5, "unit": "%"}
